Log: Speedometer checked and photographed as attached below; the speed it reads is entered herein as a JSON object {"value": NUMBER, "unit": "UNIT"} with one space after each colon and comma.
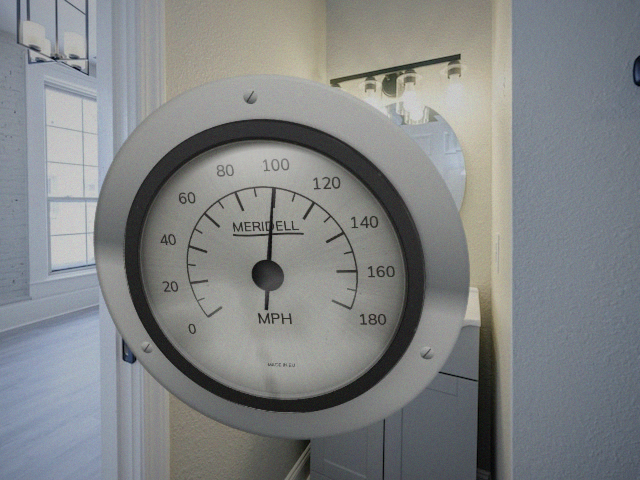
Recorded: {"value": 100, "unit": "mph"}
